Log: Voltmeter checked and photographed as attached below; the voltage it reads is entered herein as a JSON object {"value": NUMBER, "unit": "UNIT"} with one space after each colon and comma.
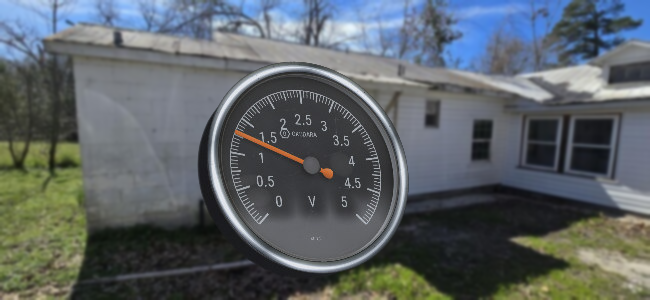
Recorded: {"value": 1.25, "unit": "V"}
